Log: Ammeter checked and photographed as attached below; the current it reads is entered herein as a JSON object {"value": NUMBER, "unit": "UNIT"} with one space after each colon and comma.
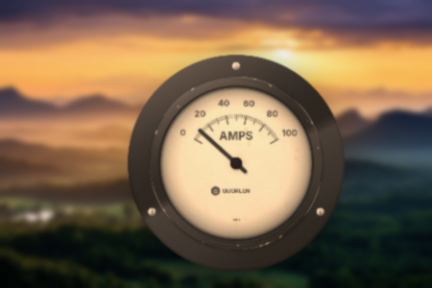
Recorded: {"value": 10, "unit": "A"}
